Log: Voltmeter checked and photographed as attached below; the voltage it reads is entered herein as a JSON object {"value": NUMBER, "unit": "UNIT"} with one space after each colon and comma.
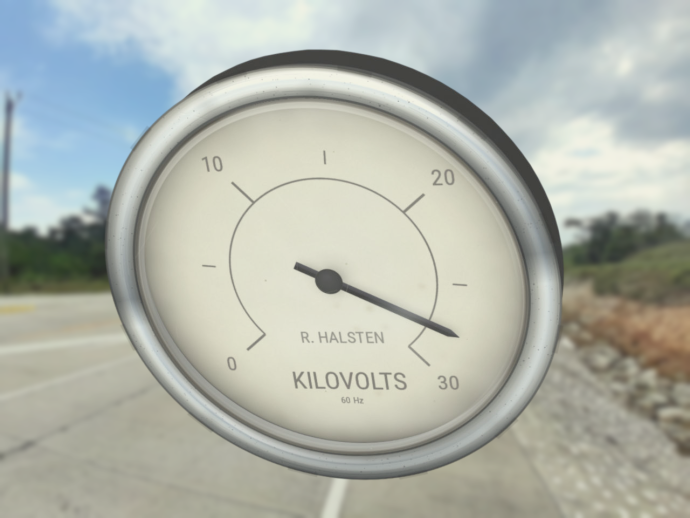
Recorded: {"value": 27.5, "unit": "kV"}
